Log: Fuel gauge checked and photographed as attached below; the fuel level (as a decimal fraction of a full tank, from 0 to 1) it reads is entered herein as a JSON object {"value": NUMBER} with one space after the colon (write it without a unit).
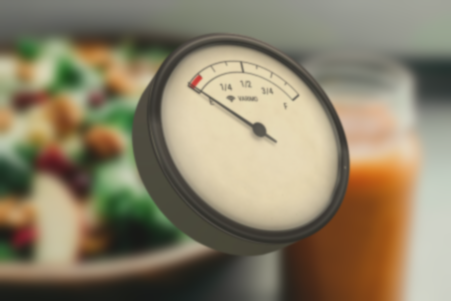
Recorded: {"value": 0}
